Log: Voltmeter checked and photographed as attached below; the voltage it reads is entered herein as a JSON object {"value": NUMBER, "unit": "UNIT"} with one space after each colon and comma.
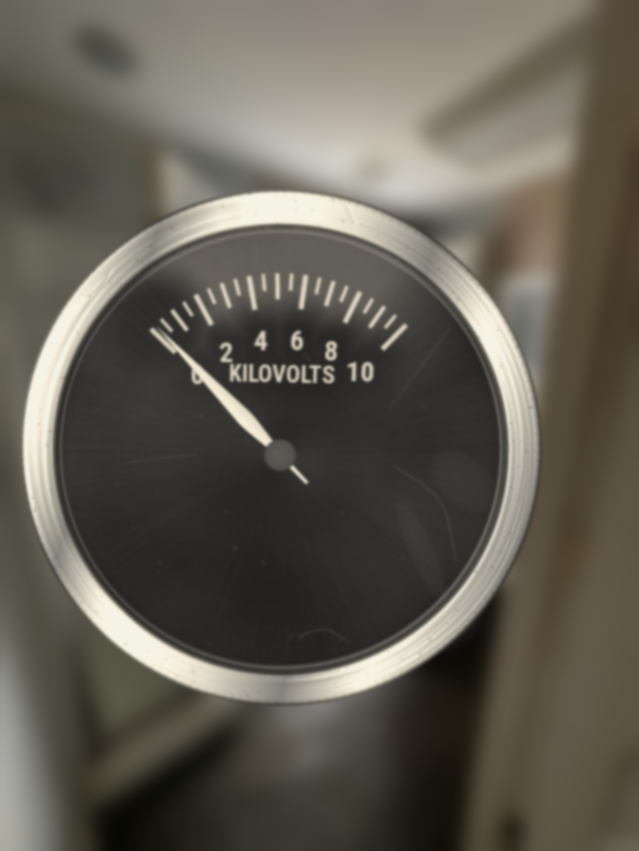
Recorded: {"value": 0.25, "unit": "kV"}
